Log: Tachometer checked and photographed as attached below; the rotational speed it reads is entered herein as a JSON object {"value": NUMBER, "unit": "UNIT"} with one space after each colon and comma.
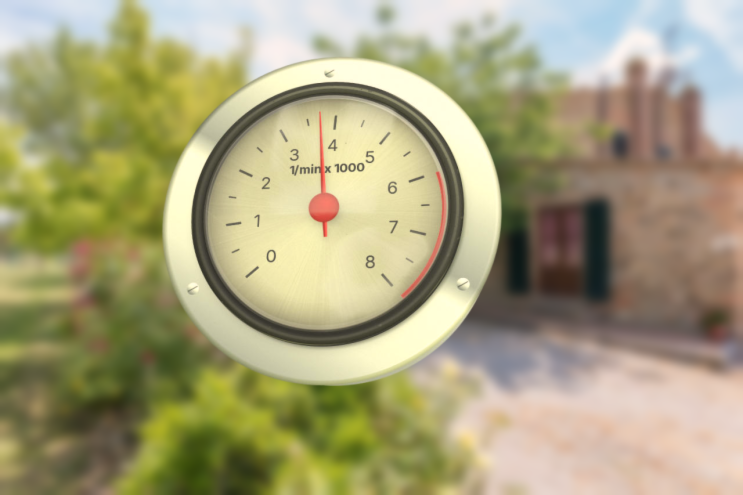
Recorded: {"value": 3750, "unit": "rpm"}
